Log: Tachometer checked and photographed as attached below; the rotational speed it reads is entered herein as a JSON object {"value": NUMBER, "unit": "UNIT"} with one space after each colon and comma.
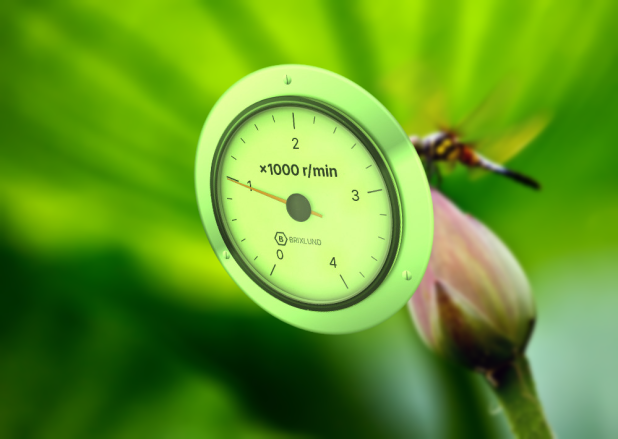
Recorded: {"value": 1000, "unit": "rpm"}
